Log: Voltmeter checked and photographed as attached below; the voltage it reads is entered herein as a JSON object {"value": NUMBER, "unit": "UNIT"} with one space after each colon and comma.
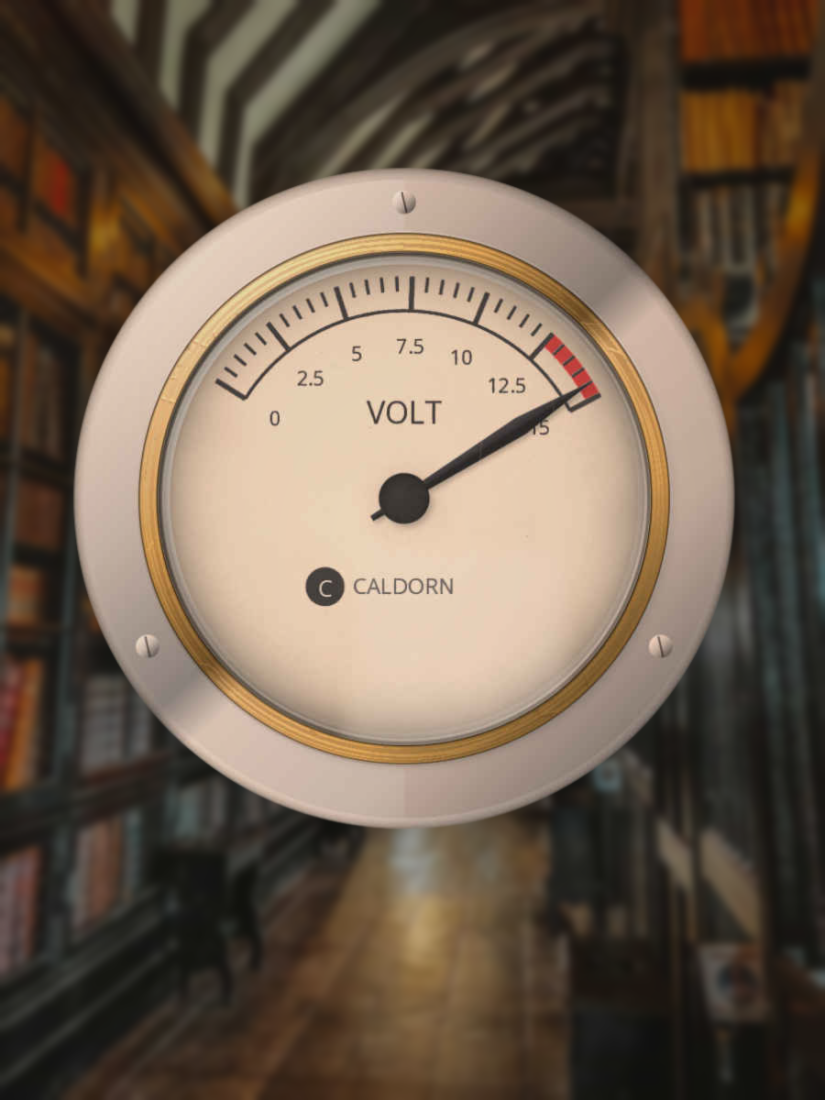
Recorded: {"value": 14.5, "unit": "V"}
